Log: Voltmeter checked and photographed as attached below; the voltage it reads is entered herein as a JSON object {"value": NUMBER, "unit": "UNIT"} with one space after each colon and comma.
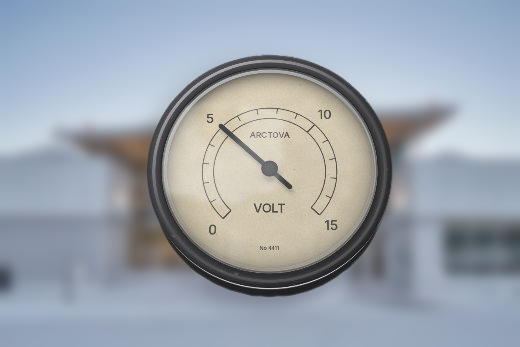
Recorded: {"value": 5, "unit": "V"}
